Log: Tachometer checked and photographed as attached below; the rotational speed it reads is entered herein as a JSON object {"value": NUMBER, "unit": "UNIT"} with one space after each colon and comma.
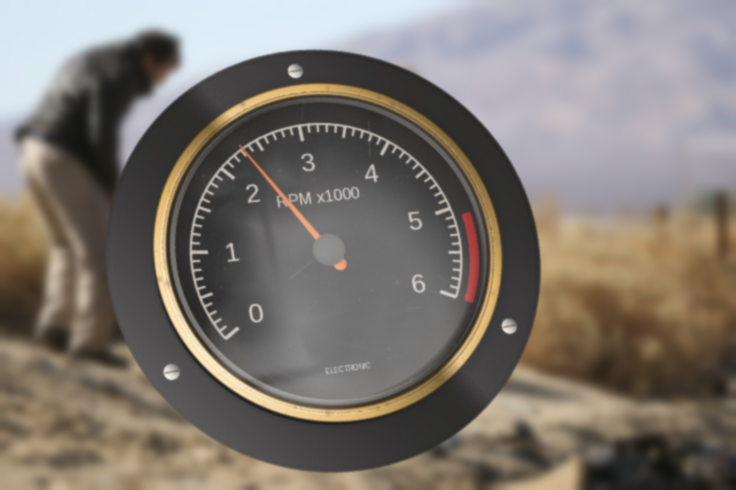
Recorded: {"value": 2300, "unit": "rpm"}
